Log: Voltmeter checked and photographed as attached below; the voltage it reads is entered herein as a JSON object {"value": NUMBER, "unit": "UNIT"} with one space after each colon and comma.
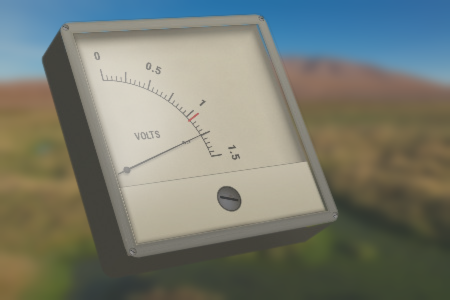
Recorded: {"value": 1.25, "unit": "V"}
